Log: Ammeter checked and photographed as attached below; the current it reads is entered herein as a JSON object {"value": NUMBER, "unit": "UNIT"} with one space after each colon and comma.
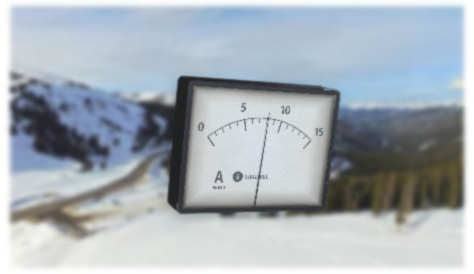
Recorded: {"value": 8, "unit": "A"}
